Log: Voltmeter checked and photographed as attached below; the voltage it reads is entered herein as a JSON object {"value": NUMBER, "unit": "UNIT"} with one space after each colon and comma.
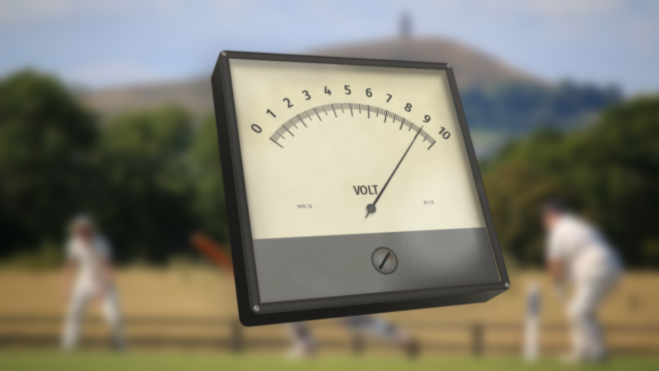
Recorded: {"value": 9, "unit": "V"}
